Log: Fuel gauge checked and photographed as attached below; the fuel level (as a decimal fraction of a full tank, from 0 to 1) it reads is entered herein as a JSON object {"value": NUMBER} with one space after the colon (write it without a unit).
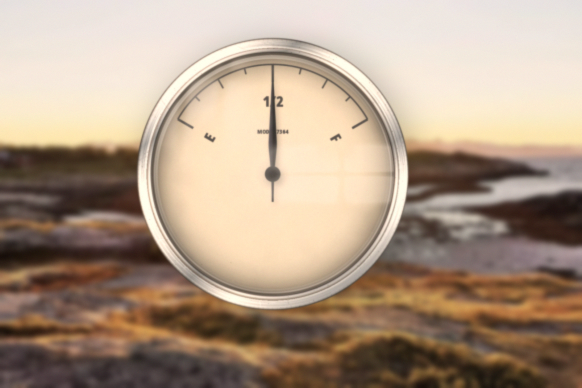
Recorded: {"value": 0.5}
